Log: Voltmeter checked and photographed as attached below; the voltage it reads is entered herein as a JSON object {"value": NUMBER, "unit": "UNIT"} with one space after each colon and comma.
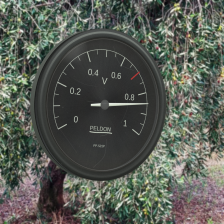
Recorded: {"value": 0.85, "unit": "V"}
